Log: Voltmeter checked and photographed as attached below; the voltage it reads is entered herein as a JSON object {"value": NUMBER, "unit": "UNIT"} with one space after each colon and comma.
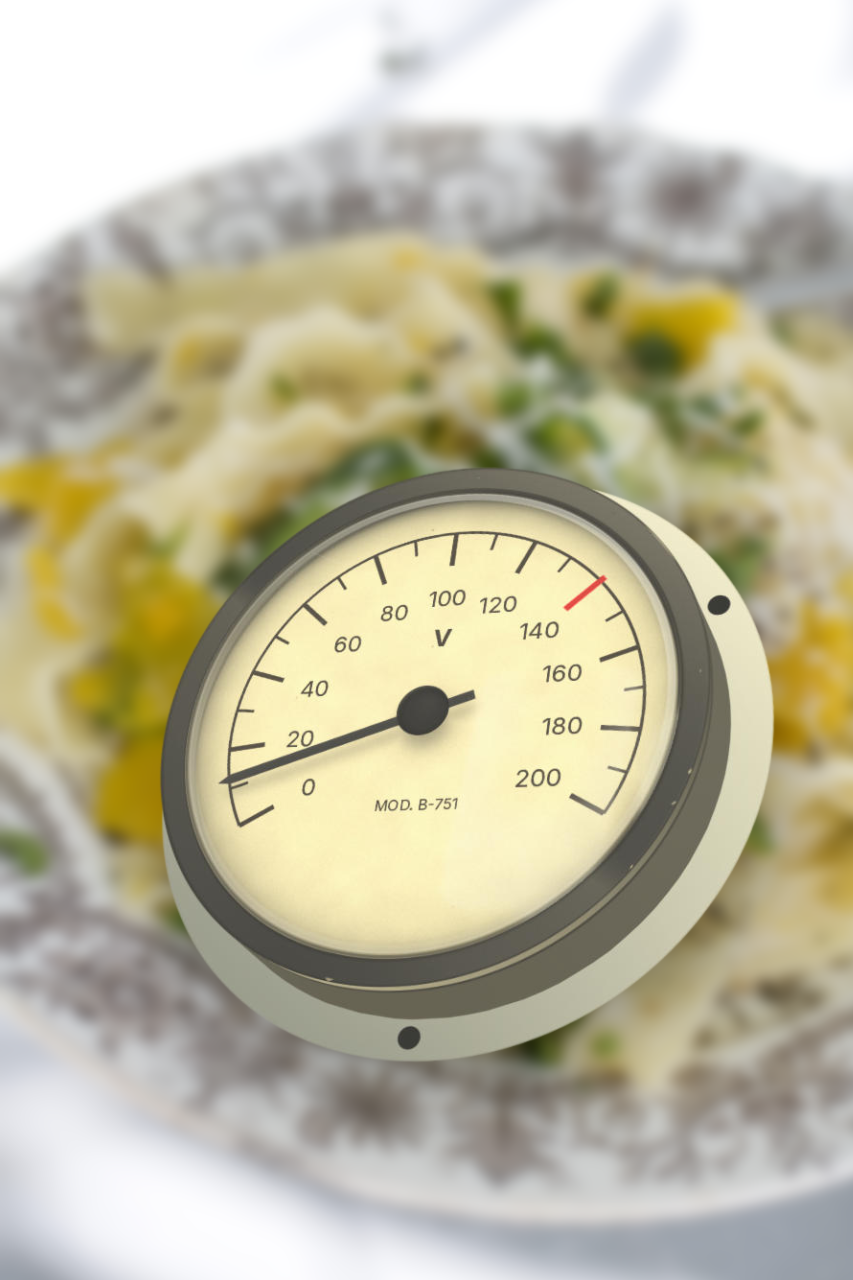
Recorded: {"value": 10, "unit": "V"}
